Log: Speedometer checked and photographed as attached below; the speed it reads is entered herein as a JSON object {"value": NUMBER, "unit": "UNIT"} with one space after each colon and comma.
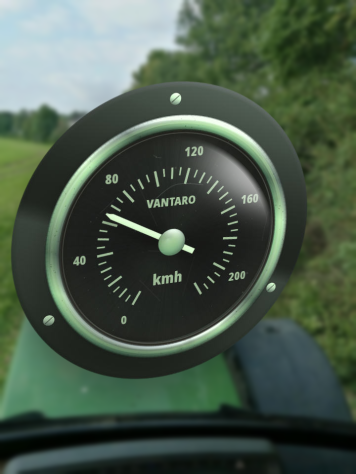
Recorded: {"value": 65, "unit": "km/h"}
